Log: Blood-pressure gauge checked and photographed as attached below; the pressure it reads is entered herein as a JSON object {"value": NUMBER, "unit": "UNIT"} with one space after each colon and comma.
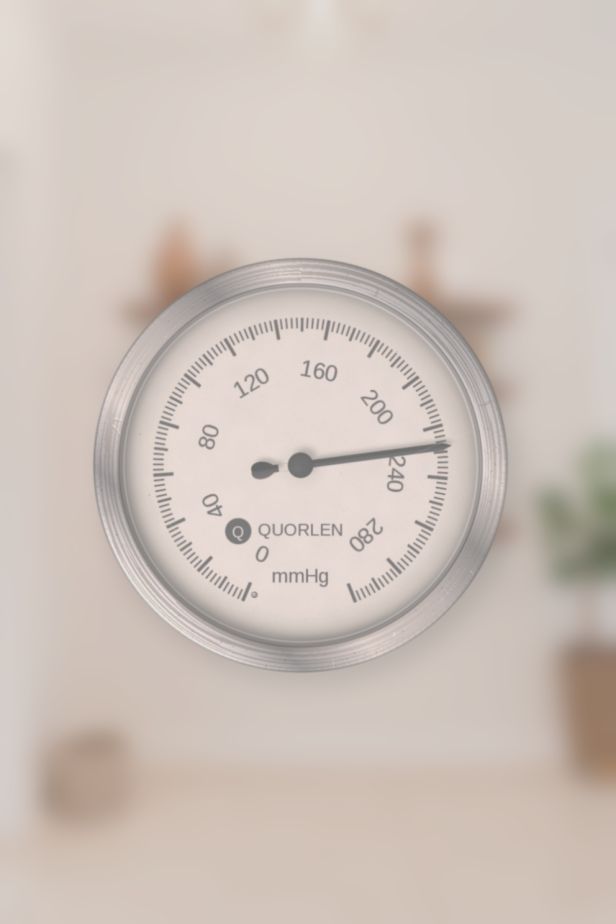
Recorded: {"value": 228, "unit": "mmHg"}
